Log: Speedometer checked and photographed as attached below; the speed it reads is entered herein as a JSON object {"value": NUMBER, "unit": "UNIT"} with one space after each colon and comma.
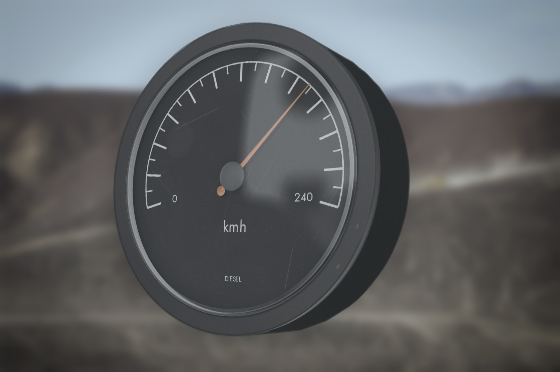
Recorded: {"value": 170, "unit": "km/h"}
